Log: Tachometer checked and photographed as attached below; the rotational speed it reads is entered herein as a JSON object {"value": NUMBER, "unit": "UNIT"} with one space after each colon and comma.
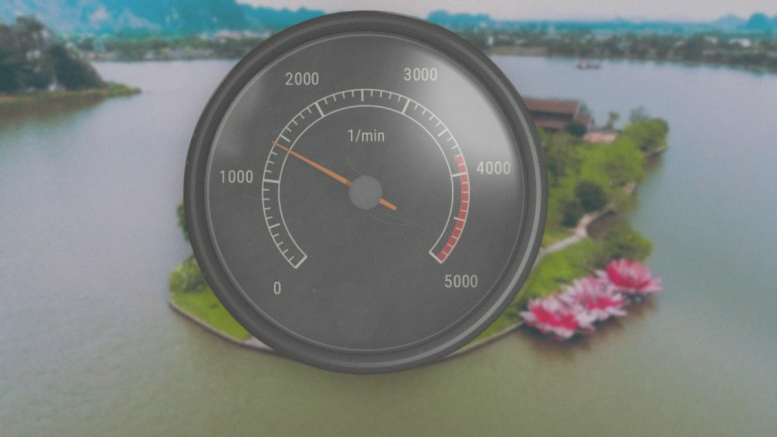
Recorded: {"value": 1400, "unit": "rpm"}
